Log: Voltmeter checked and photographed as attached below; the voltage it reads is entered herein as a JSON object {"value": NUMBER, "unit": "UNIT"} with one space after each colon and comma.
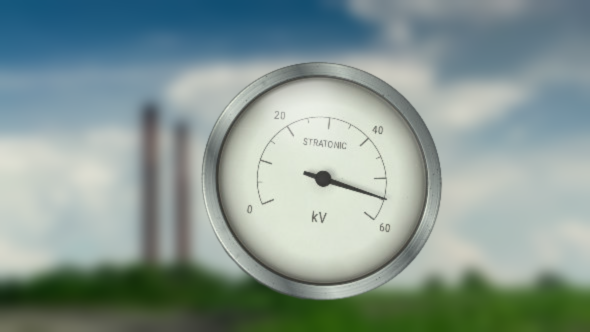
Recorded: {"value": 55, "unit": "kV"}
